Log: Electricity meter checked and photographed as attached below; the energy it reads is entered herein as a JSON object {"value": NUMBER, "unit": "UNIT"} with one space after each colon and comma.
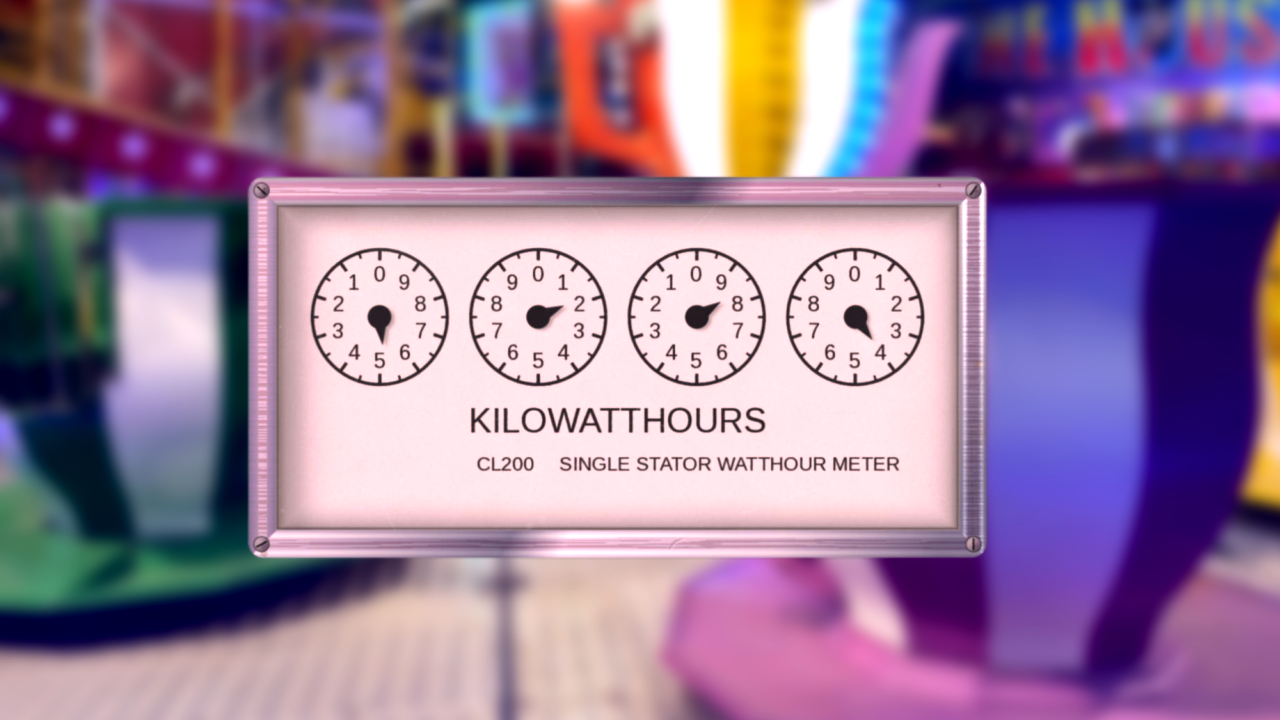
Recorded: {"value": 5184, "unit": "kWh"}
